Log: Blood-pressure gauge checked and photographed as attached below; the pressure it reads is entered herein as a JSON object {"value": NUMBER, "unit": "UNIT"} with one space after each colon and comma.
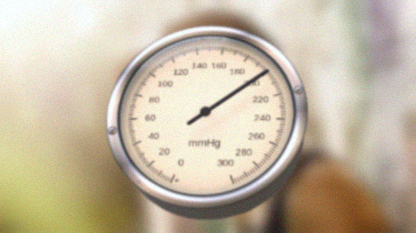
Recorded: {"value": 200, "unit": "mmHg"}
